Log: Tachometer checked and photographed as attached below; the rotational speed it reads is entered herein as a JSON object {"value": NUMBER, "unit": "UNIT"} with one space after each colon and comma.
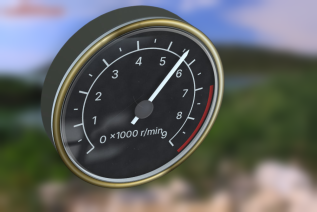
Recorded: {"value": 5500, "unit": "rpm"}
